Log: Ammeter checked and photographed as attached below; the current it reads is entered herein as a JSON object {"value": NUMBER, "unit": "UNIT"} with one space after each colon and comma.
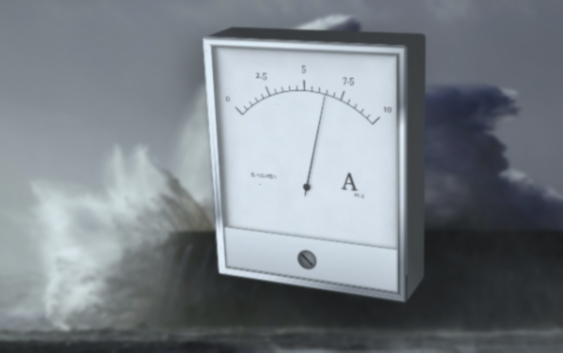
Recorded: {"value": 6.5, "unit": "A"}
